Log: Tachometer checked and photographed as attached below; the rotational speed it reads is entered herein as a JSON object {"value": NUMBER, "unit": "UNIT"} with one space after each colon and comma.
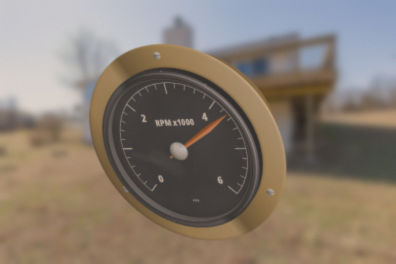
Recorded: {"value": 4300, "unit": "rpm"}
